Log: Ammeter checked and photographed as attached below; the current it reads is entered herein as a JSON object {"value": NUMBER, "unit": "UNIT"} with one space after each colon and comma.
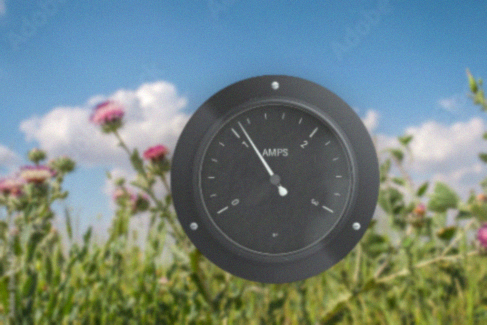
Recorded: {"value": 1.1, "unit": "A"}
